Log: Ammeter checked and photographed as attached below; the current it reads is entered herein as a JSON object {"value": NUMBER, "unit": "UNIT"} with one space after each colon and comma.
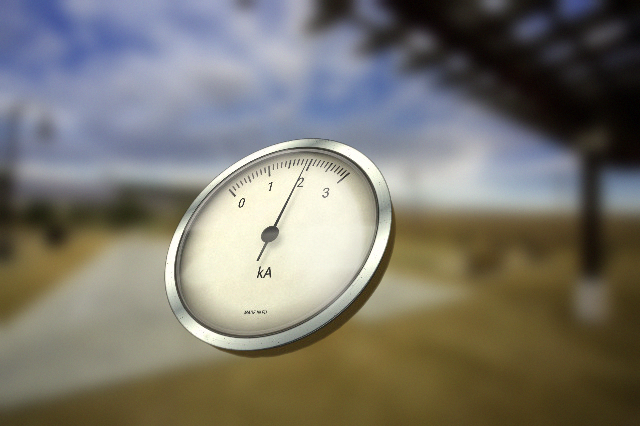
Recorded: {"value": 2, "unit": "kA"}
